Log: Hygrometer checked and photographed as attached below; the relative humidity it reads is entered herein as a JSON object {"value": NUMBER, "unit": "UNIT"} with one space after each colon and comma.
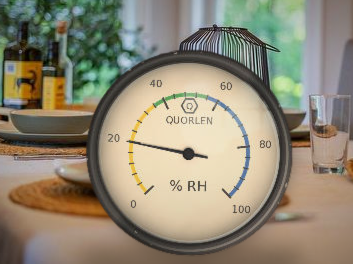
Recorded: {"value": 20, "unit": "%"}
